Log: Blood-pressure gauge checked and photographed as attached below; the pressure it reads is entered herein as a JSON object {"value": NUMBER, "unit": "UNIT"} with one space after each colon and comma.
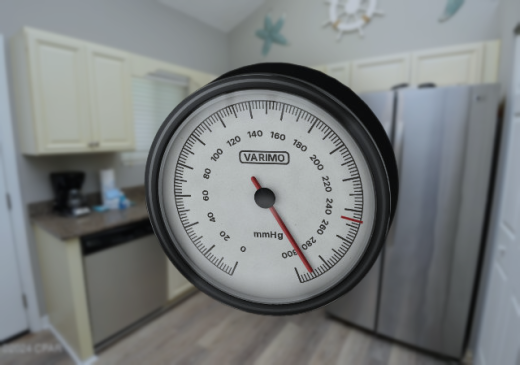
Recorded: {"value": 290, "unit": "mmHg"}
